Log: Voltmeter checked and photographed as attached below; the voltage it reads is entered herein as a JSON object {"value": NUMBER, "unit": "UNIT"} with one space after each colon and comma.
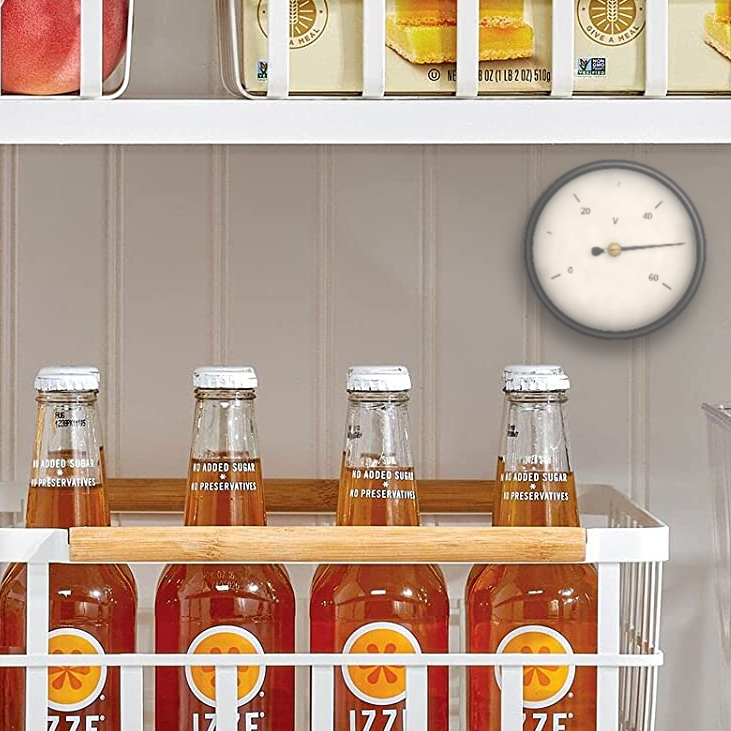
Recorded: {"value": 50, "unit": "V"}
